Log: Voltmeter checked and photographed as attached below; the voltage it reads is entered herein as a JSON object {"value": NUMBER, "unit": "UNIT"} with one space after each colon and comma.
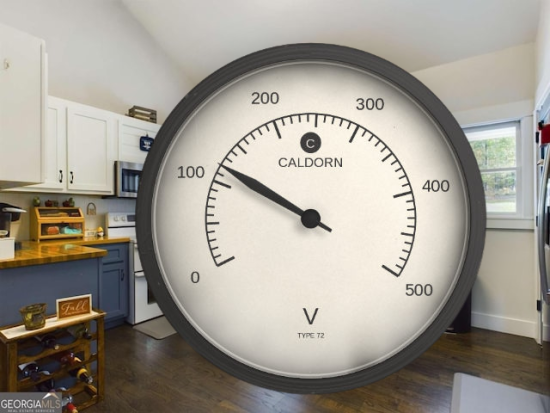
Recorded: {"value": 120, "unit": "V"}
